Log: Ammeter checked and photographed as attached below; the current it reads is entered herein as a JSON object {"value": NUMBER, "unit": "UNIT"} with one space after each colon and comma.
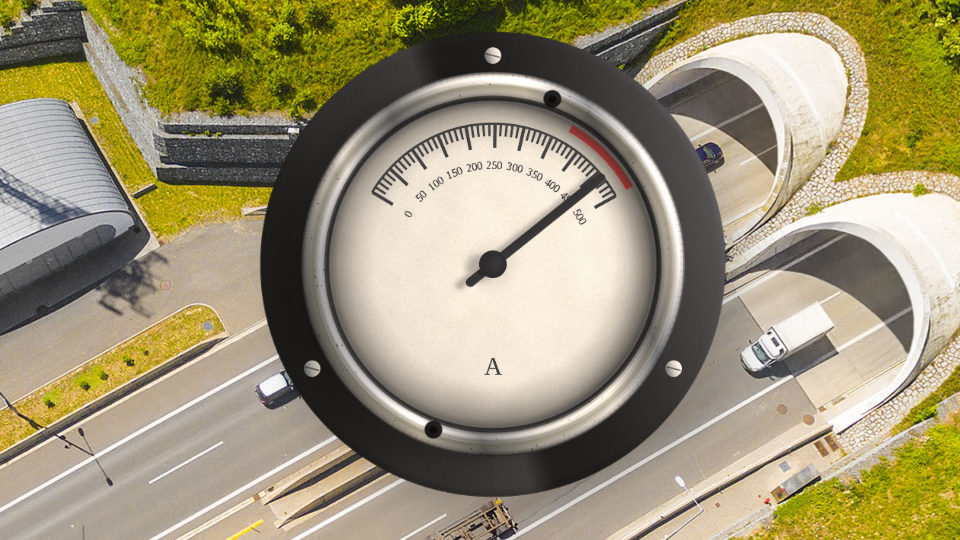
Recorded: {"value": 460, "unit": "A"}
